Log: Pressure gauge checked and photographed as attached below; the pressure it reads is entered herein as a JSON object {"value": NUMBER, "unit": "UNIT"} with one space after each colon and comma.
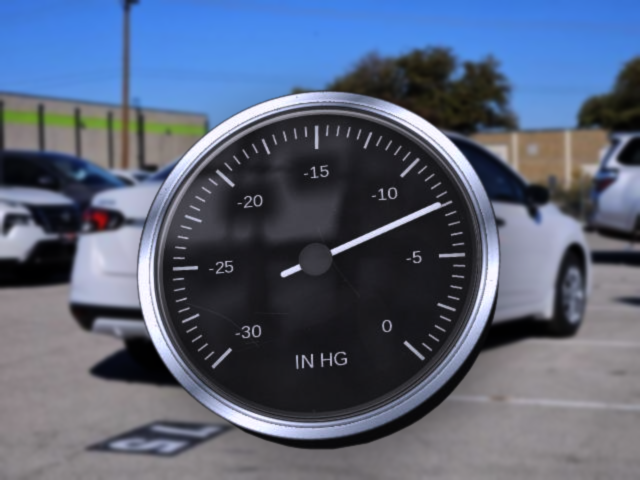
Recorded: {"value": -7.5, "unit": "inHg"}
